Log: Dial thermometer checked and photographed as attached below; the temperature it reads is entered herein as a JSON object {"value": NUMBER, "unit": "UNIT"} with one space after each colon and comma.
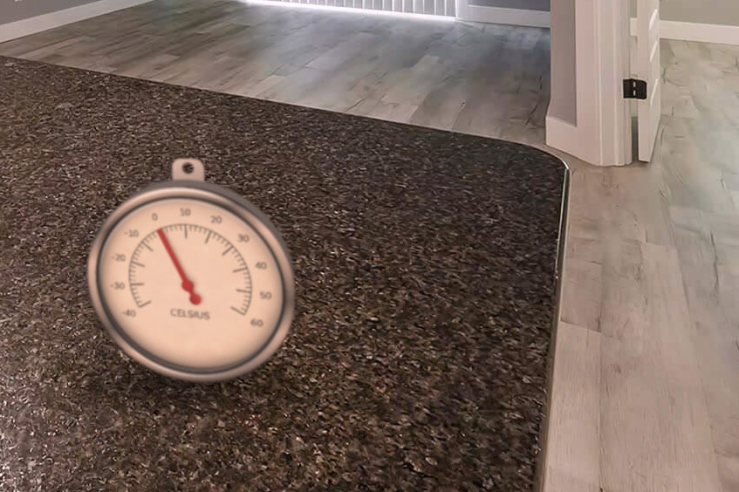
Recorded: {"value": 0, "unit": "°C"}
